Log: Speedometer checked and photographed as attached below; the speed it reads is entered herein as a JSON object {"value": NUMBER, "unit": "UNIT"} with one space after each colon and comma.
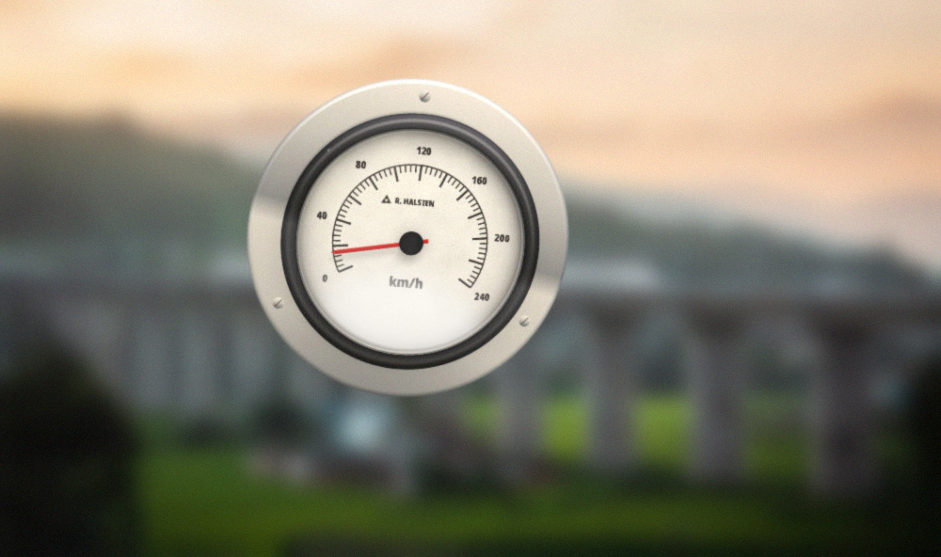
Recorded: {"value": 16, "unit": "km/h"}
